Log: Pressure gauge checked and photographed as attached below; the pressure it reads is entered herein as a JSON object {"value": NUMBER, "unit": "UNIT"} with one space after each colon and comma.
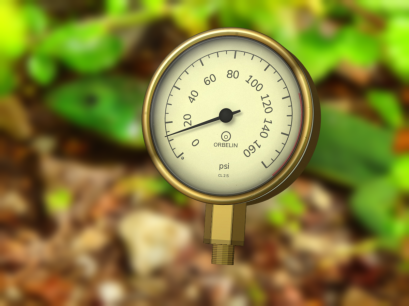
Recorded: {"value": 12.5, "unit": "psi"}
